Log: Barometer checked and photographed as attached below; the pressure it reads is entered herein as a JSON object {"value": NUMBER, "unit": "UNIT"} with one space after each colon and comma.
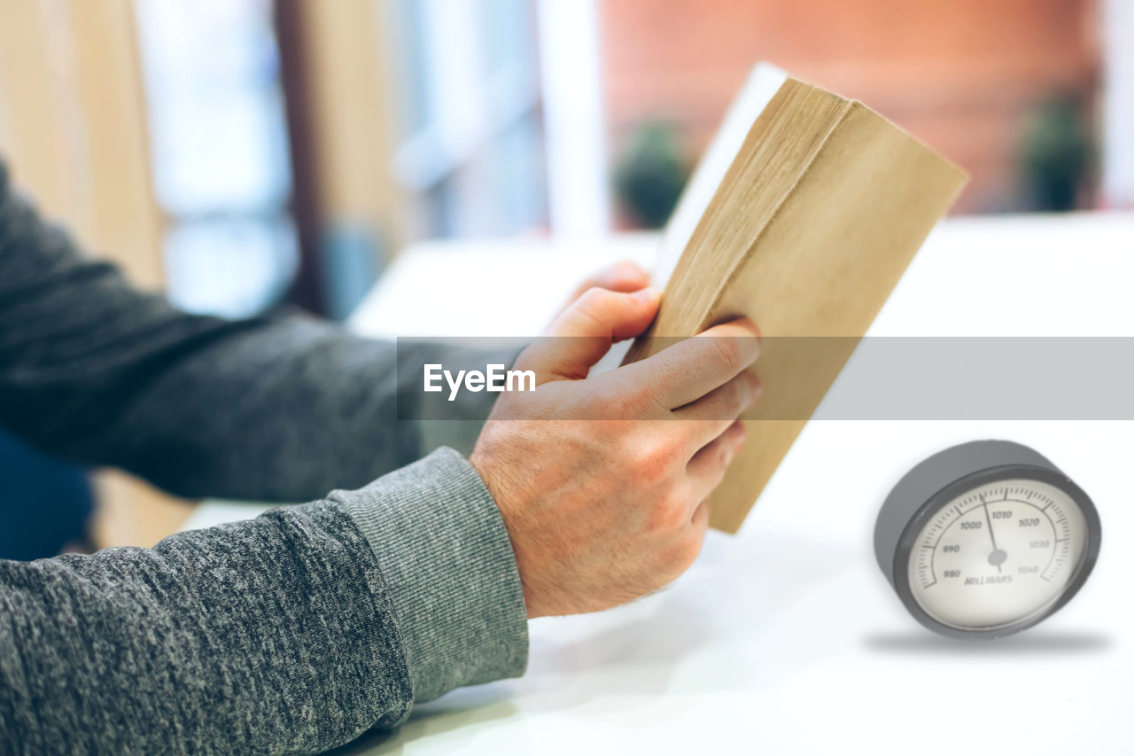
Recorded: {"value": 1005, "unit": "mbar"}
